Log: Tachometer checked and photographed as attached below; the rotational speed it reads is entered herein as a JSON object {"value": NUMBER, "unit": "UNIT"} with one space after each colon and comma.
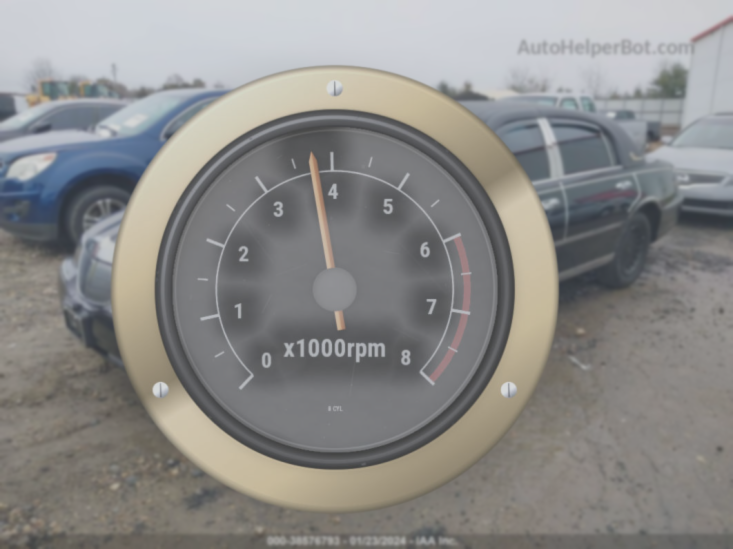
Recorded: {"value": 3750, "unit": "rpm"}
